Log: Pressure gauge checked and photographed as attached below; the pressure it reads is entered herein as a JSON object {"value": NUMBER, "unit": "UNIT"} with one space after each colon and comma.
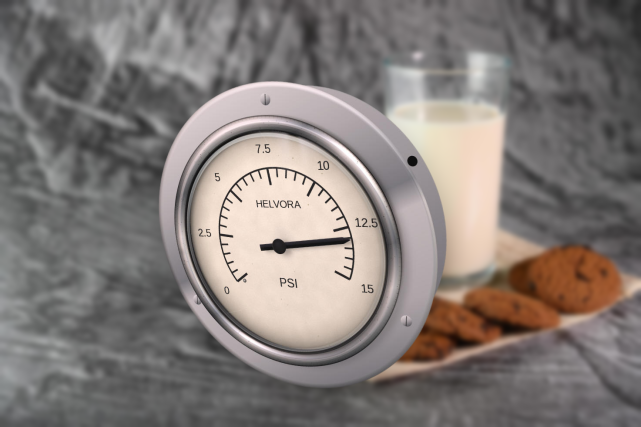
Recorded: {"value": 13, "unit": "psi"}
